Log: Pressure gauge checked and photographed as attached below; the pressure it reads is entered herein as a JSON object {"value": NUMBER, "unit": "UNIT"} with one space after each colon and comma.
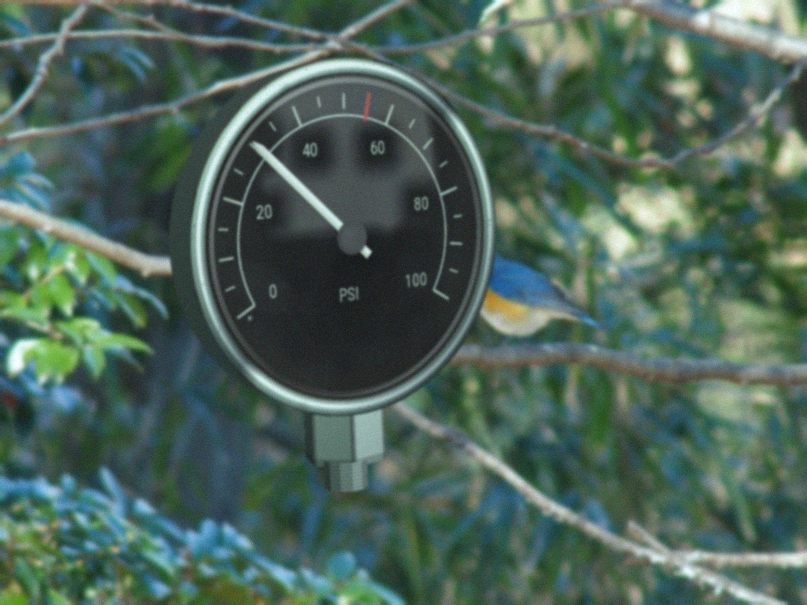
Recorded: {"value": 30, "unit": "psi"}
